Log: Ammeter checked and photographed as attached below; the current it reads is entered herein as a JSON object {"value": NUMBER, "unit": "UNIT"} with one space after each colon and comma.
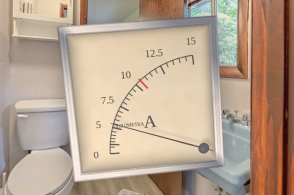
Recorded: {"value": 5.5, "unit": "A"}
